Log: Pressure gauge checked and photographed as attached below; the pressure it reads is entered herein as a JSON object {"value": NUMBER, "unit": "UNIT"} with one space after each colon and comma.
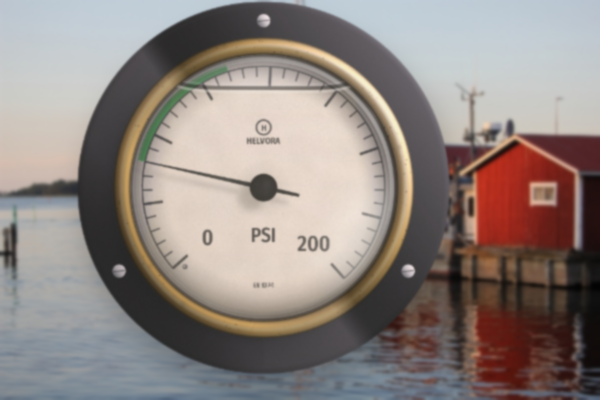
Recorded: {"value": 40, "unit": "psi"}
